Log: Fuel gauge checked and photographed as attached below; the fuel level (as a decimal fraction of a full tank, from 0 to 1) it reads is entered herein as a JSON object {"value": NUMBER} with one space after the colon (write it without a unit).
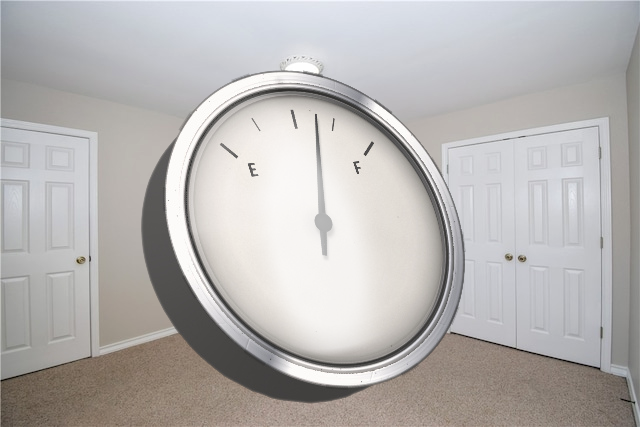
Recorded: {"value": 0.625}
